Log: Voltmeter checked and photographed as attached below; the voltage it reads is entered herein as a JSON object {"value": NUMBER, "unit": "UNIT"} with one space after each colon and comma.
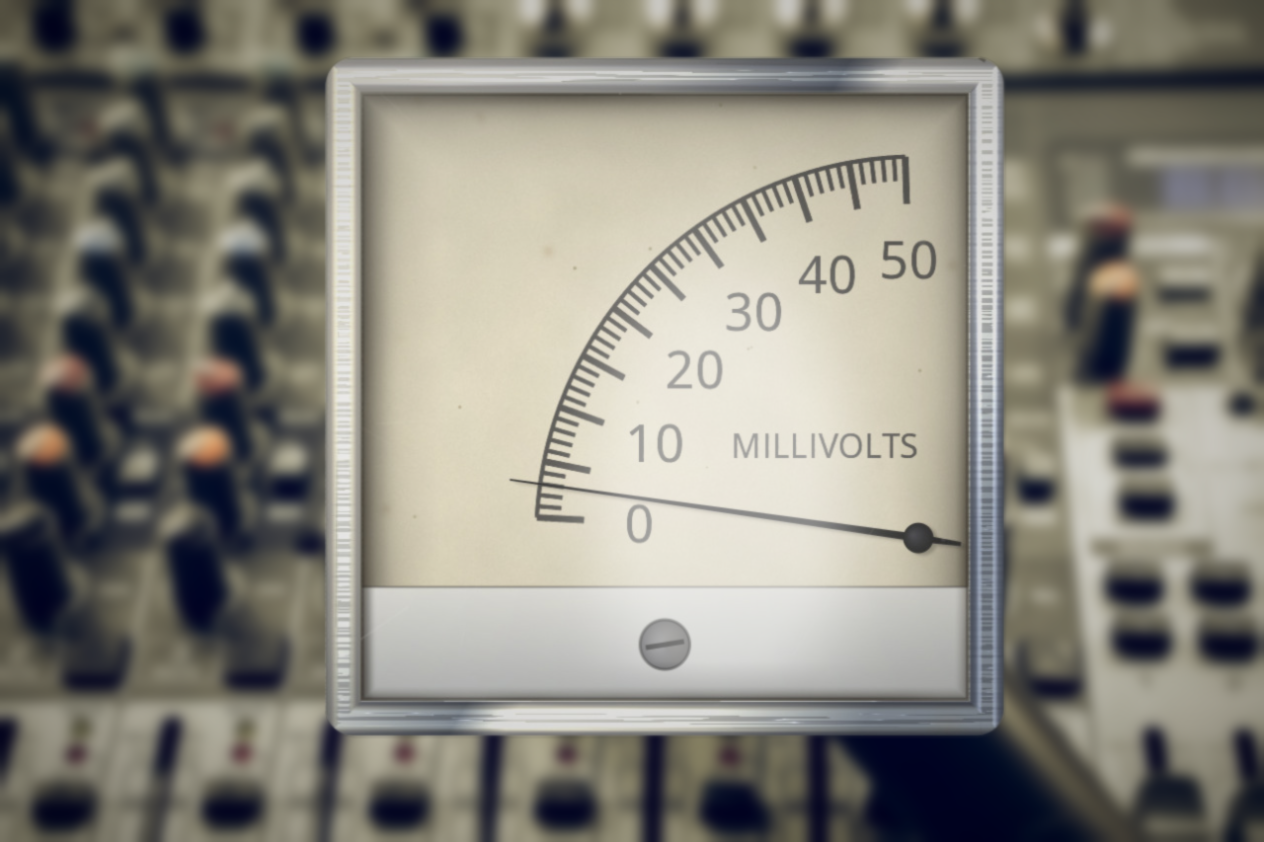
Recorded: {"value": 3, "unit": "mV"}
